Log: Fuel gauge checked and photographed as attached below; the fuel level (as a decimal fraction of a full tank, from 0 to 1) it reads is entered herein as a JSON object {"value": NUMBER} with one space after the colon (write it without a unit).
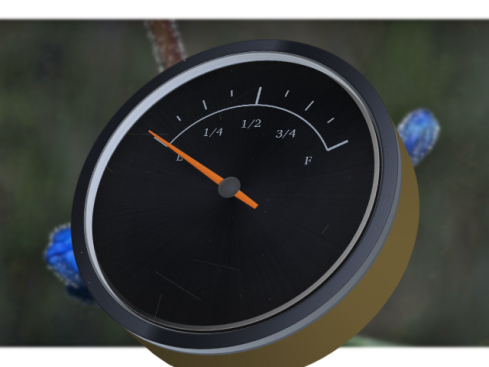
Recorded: {"value": 0}
